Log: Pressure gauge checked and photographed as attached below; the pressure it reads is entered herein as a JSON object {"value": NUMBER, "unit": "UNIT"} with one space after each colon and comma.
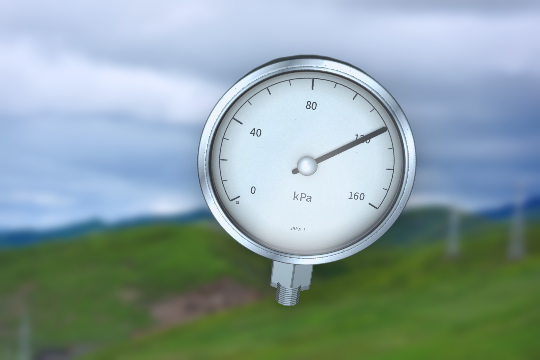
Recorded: {"value": 120, "unit": "kPa"}
